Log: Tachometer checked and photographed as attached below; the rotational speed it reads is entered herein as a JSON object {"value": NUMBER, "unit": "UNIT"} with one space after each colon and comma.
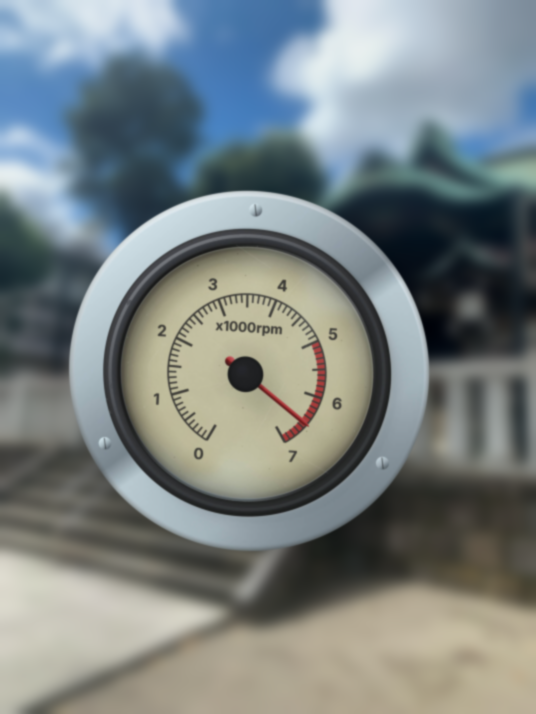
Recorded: {"value": 6500, "unit": "rpm"}
